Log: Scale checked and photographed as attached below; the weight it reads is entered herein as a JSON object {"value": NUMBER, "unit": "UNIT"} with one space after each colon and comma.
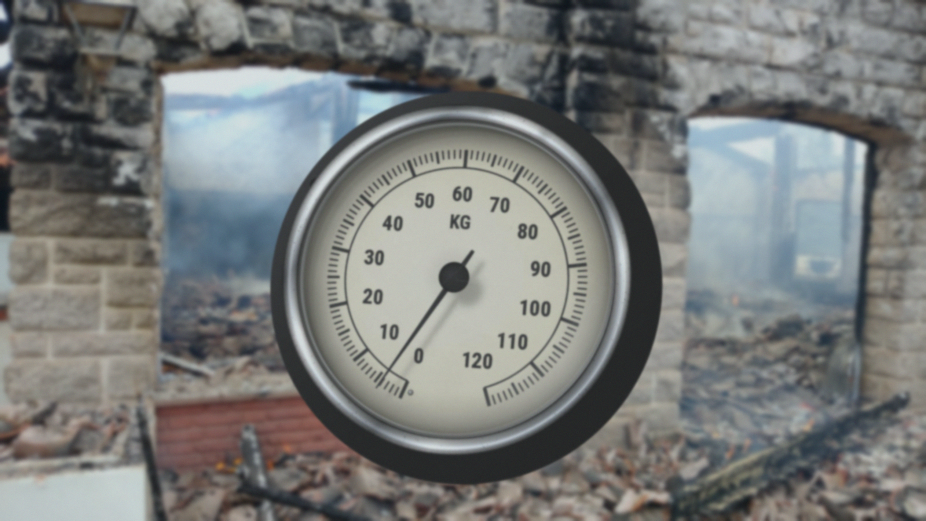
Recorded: {"value": 4, "unit": "kg"}
